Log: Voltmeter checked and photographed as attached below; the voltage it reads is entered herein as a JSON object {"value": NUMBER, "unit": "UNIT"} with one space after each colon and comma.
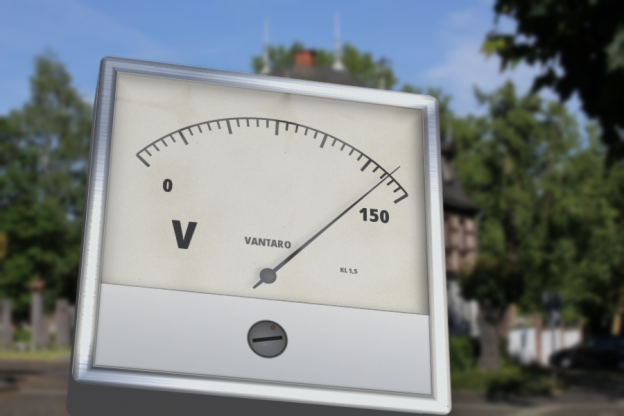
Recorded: {"value": 137.5, "unit": "V"}
